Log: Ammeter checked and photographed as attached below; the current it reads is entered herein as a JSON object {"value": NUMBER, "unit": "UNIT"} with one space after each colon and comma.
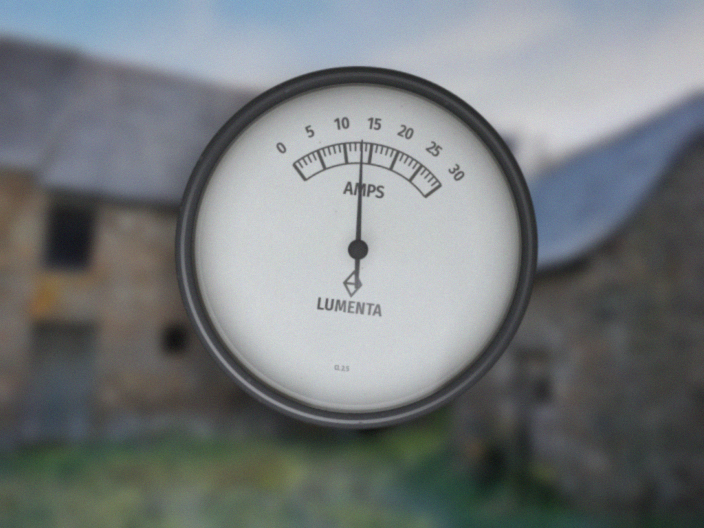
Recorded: {"value": 13, "unit": "A"}
